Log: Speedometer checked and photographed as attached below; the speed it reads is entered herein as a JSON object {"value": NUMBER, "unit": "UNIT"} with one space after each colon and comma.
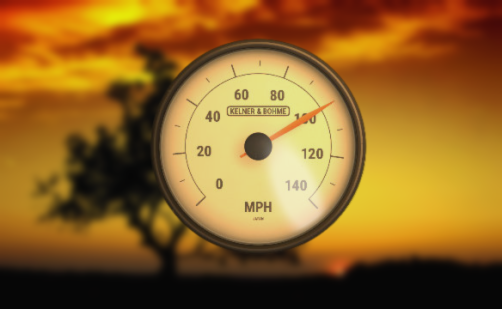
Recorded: {"value": 100, "unit": "mph"}
